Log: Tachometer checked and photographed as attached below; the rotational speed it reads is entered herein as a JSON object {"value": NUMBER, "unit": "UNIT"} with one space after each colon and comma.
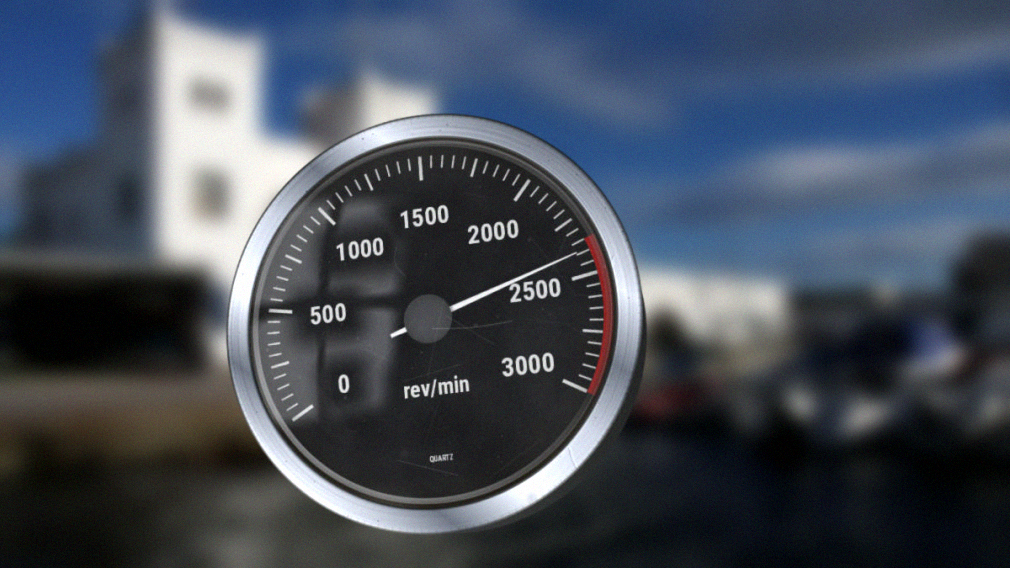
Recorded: {"value": 2400, "unit": "rpm"}
